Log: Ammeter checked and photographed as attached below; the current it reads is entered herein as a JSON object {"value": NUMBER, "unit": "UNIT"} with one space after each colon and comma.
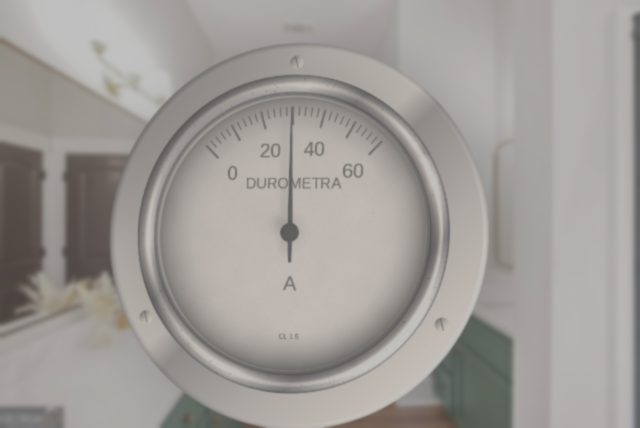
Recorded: {"value": 30, "unit": "A"}
